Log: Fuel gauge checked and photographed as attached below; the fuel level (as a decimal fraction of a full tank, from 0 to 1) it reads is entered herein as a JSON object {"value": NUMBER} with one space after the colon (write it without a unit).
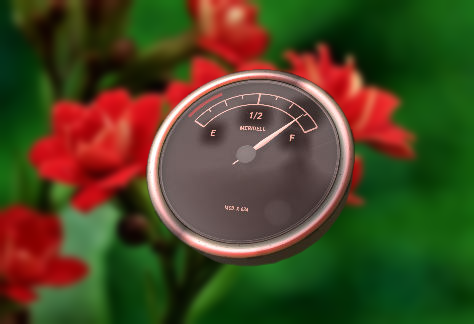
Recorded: {"value": 0.875}
